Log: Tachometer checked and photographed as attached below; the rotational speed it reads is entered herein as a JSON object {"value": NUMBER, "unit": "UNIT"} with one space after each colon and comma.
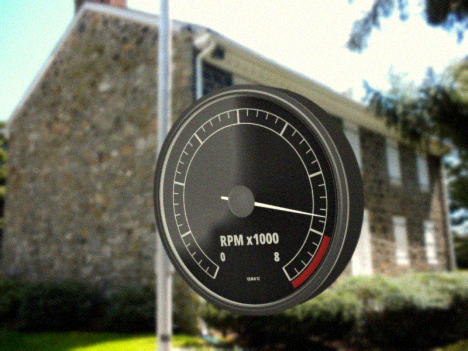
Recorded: {"value": 6700, "unit": "rpm"}
